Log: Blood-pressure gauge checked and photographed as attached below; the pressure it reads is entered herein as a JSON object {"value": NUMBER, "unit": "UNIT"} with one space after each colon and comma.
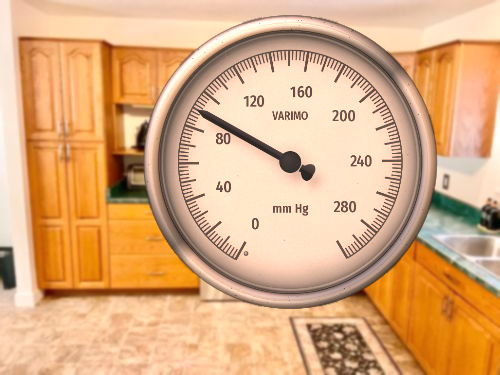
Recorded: {"value": 90, "unit": "mmHg"}
